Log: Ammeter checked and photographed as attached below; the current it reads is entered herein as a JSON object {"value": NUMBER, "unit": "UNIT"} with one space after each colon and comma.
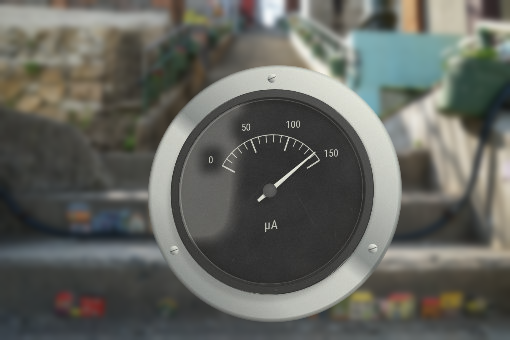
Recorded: {"value": 140, "unit": "µA"}
